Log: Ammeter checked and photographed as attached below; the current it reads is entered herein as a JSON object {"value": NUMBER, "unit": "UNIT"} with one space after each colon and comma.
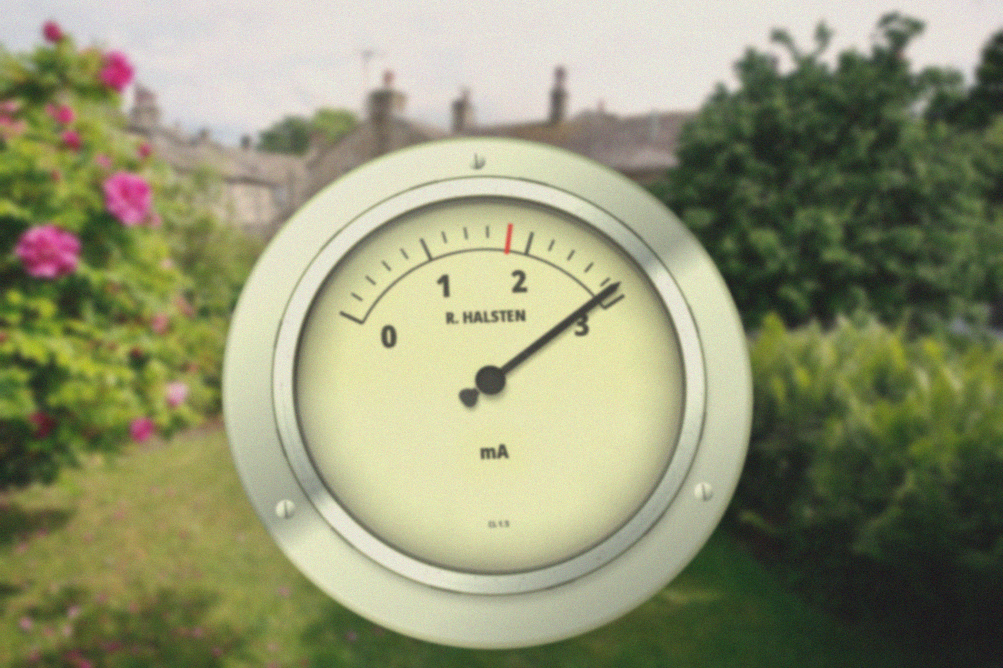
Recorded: {"value": 2.9, "unit": "mA"}
